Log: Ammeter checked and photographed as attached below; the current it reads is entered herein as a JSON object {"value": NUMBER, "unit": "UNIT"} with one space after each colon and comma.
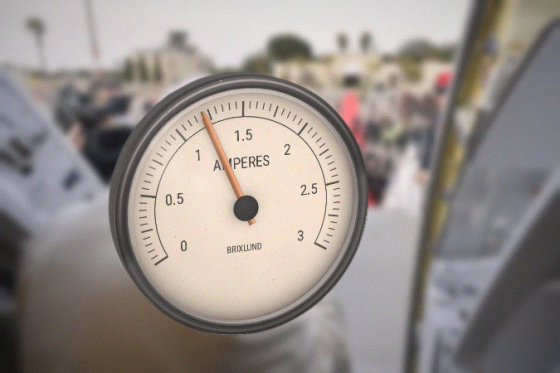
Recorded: {"value": 1.2, "unit": "A"}
